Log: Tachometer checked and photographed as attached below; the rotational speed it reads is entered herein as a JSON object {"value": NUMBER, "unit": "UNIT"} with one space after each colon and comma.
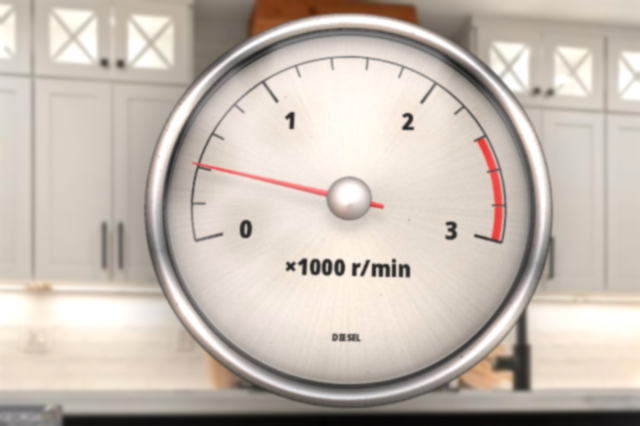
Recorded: {"value": 400, "unit": "rpm"}
